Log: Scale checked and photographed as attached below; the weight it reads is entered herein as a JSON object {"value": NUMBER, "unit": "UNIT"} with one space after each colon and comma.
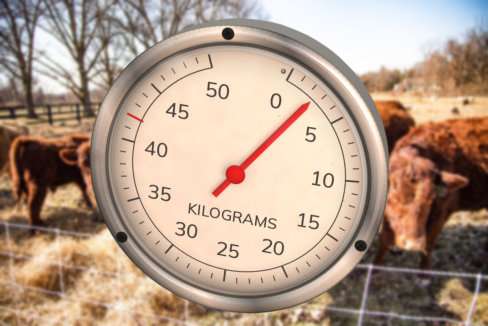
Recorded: {"value": 2.5, "unit": "kg"}
